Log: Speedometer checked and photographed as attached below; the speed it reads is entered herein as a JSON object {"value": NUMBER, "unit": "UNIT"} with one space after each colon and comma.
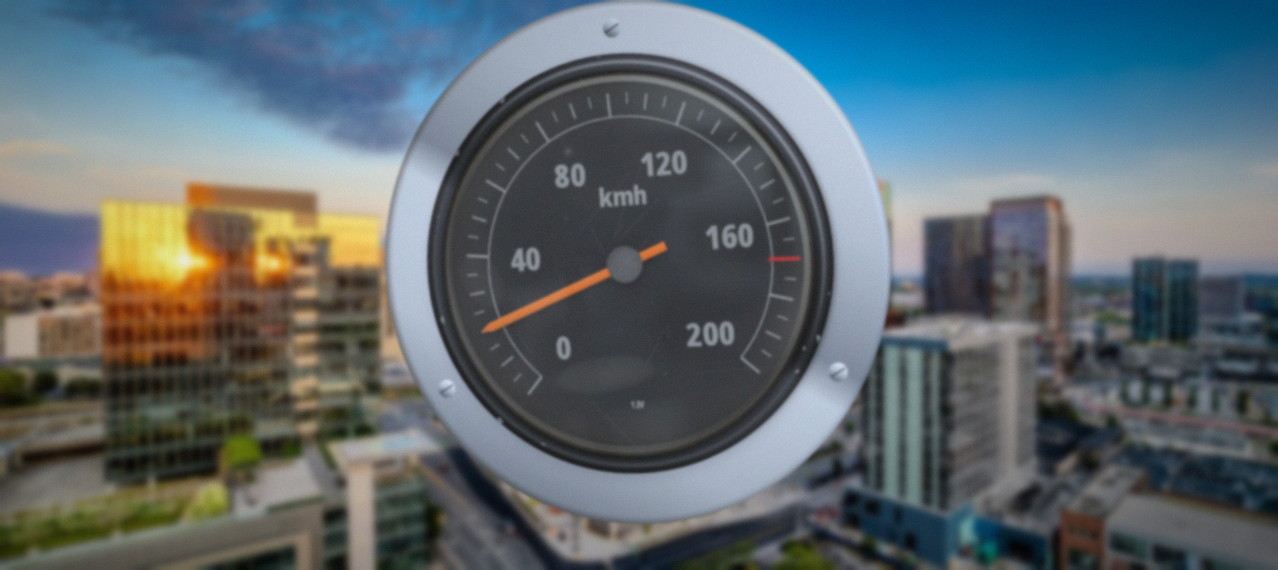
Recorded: {"value": 20, "unit": "km/h"}
